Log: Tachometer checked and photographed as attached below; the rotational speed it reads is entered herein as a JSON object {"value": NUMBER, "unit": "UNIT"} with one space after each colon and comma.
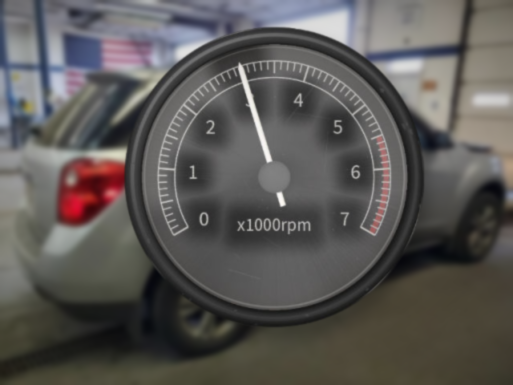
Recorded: {"value": 3000, "unit": "rpm"}
